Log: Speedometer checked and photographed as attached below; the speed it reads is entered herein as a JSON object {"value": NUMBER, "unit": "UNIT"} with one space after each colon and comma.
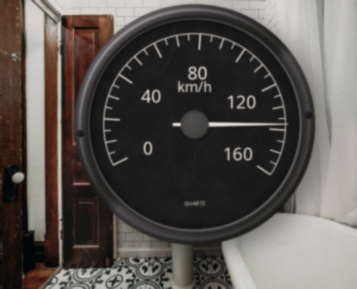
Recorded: {"value": 137.5, "unit": "km/h"}
